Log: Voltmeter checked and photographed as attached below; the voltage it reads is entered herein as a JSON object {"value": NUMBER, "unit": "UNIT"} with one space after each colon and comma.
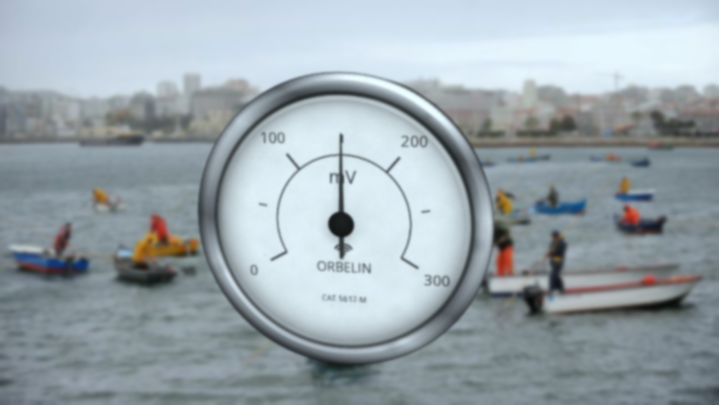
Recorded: {"value": 150, "unit": "mV"}
